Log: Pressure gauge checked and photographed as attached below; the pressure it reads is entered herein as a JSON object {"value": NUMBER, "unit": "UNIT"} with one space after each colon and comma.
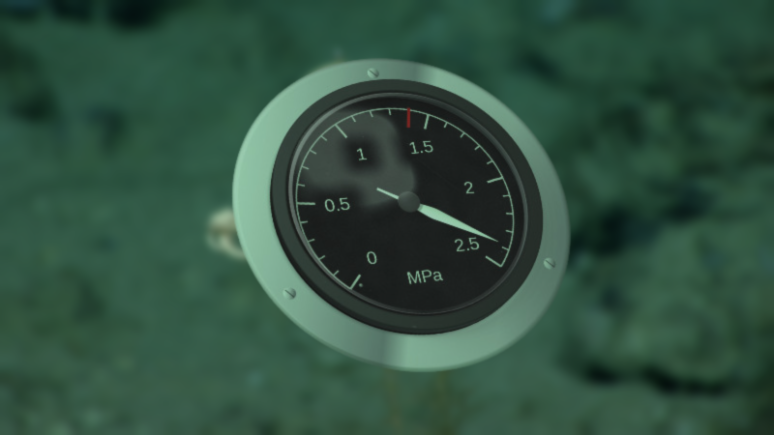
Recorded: {"value": 2.4, "unit": "MPa"}
